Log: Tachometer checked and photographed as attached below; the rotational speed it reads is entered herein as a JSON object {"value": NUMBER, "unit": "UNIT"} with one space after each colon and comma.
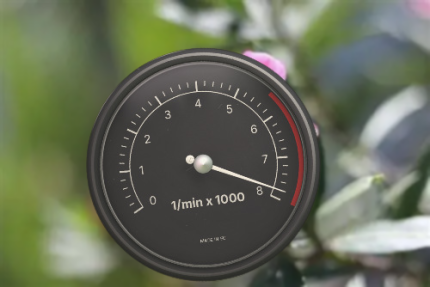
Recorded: {"value": 7800, "unit": "rpm"}
